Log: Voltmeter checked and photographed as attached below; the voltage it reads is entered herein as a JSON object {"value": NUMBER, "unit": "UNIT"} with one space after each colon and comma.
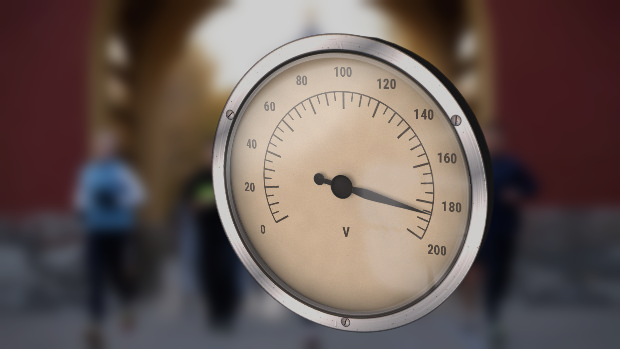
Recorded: {"value": 185, "unit": "V"}
